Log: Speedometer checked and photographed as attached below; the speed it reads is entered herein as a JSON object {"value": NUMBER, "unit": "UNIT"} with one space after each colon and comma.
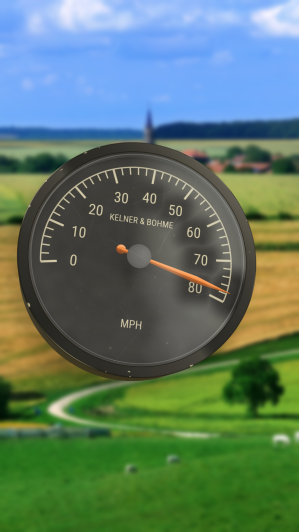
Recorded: {"value": 78, "unit": "mph"}
